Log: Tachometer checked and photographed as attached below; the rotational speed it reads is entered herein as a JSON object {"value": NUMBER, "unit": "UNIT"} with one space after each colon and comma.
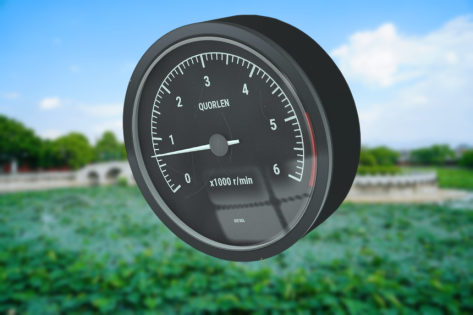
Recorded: {"value": 700, "unit": "rpm"}
